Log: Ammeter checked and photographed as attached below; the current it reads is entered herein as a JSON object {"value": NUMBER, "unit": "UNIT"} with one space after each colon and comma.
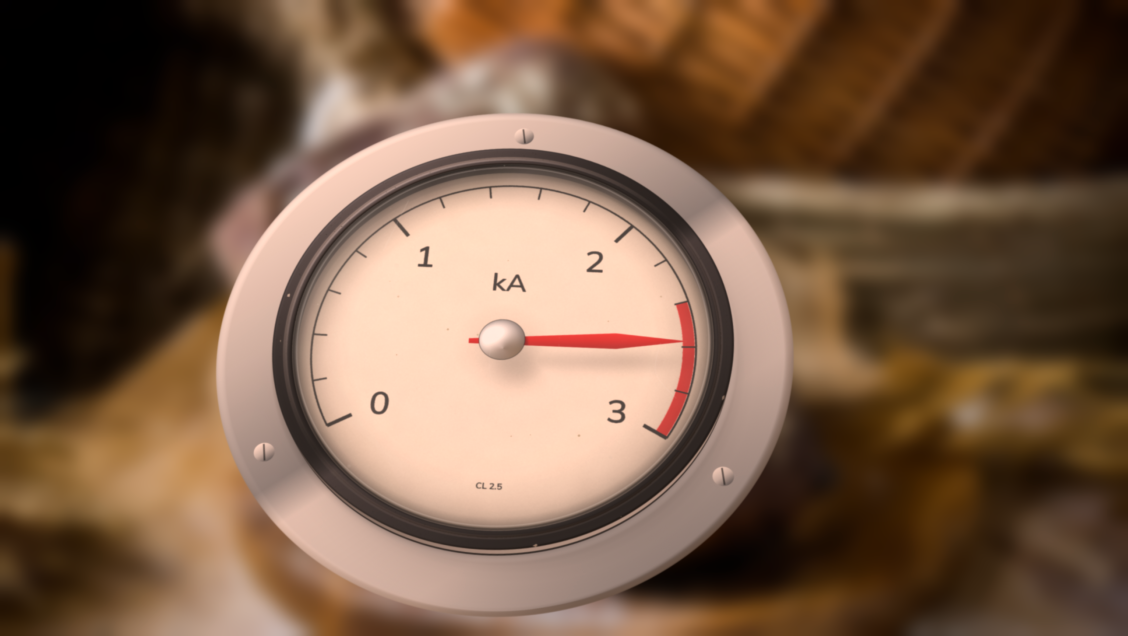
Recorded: {"value": 2.6, "unit": "kA"}
